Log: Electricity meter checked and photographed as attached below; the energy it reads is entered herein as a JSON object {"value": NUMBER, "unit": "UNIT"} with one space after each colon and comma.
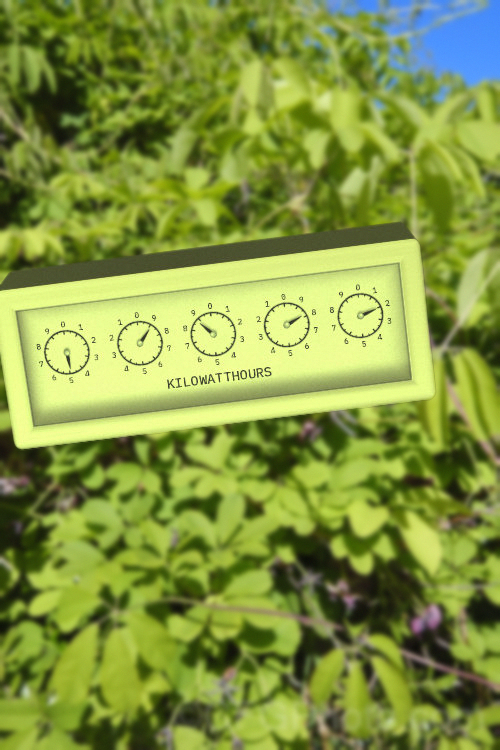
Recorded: {"value": 48882, "unit": "kWh"}
